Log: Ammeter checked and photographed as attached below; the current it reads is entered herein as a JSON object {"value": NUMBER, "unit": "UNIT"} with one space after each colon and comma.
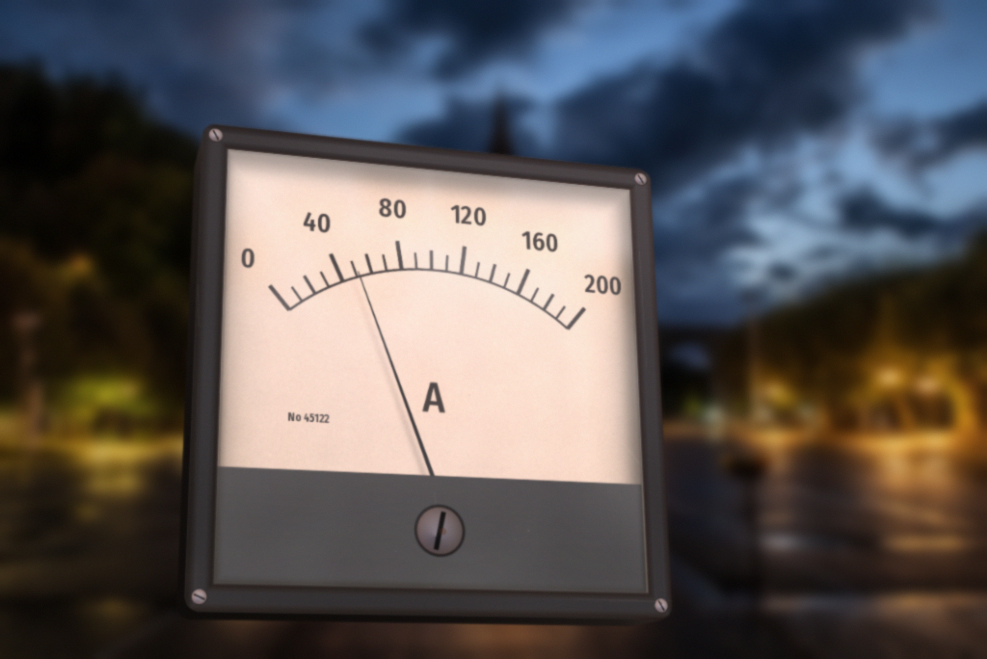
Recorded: {"value": 50, "unit": "A"}
